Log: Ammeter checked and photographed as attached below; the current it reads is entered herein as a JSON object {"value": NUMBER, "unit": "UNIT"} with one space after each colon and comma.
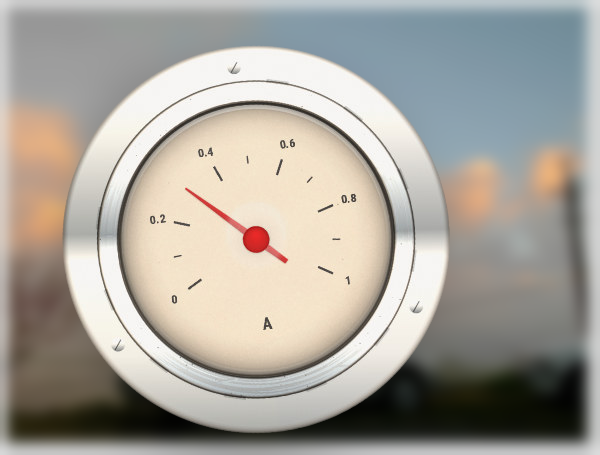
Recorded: {"value": 0.3, "unit": "A"}
